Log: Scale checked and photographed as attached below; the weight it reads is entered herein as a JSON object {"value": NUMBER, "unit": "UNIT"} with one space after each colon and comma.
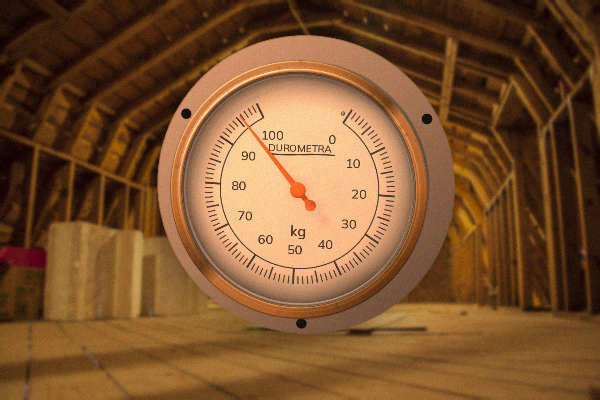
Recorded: {"value": 96, "unit": "kg"}
